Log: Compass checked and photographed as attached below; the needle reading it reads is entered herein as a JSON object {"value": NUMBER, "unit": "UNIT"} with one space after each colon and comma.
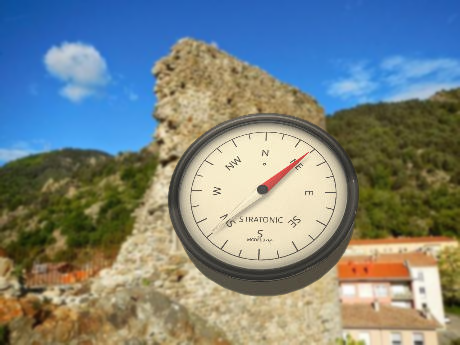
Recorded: {"value": 45, "unit": "°"}
